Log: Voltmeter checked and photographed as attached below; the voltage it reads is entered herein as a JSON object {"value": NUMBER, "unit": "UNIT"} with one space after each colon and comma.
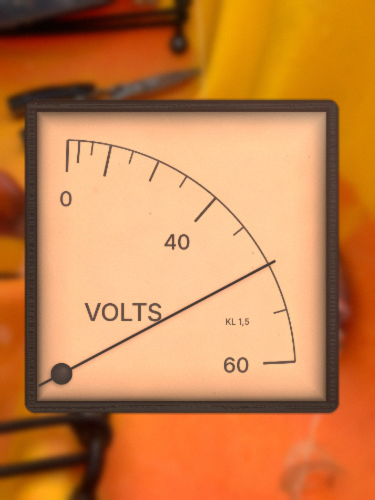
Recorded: {"value": 50, "unit": "V"}
